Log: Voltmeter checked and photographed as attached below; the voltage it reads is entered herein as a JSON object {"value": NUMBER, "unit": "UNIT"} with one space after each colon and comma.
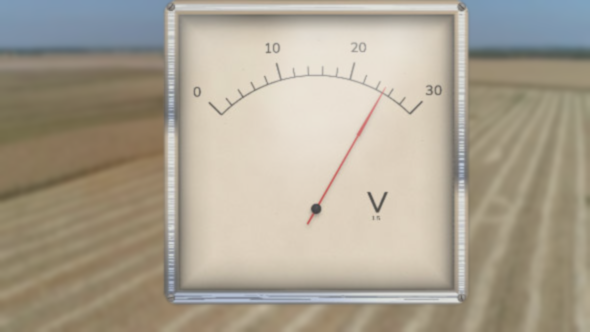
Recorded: {"value": 25, "unit": "V"}
